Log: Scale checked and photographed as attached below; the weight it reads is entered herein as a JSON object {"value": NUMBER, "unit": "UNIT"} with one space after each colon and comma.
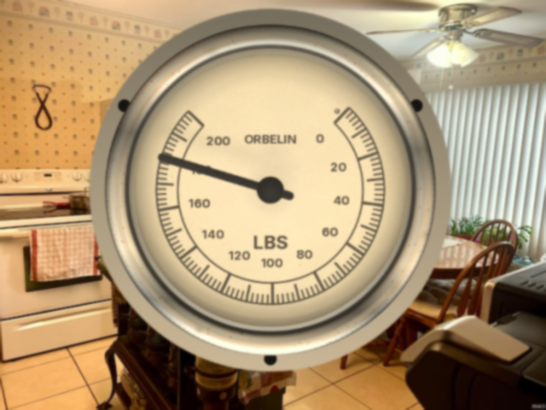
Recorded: {"value": 180, "unit": "lb"}
